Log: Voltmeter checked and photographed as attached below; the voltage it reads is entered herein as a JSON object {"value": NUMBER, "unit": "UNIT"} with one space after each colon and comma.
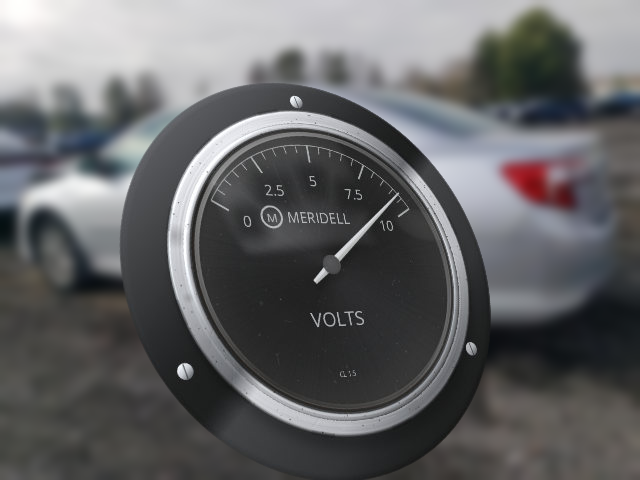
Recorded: {"value": 9.25, "unit": "V"}
